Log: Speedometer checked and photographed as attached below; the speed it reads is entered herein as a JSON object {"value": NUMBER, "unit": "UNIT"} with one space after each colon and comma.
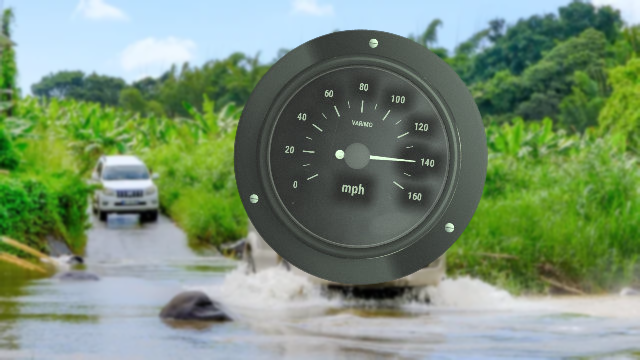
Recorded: {"value": 140, "unit": "mph"}
